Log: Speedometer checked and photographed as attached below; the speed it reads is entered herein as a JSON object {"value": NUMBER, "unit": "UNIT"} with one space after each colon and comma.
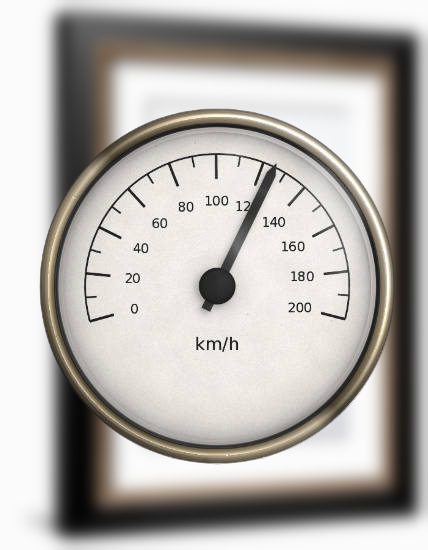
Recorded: {"value": 125, "unit": "km/h"}
